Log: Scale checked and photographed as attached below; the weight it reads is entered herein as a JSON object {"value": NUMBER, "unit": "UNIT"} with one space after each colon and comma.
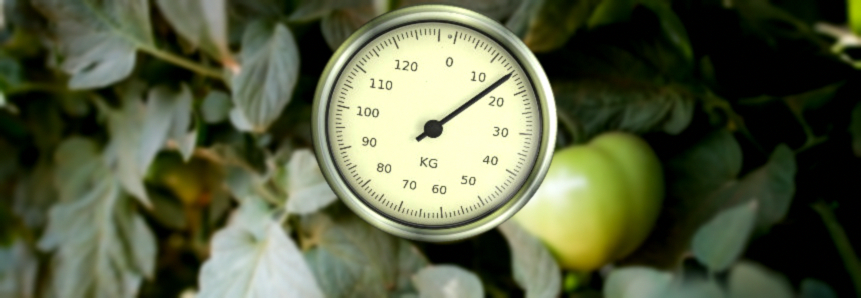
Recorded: {"value": 15, "unit": "kg"}
